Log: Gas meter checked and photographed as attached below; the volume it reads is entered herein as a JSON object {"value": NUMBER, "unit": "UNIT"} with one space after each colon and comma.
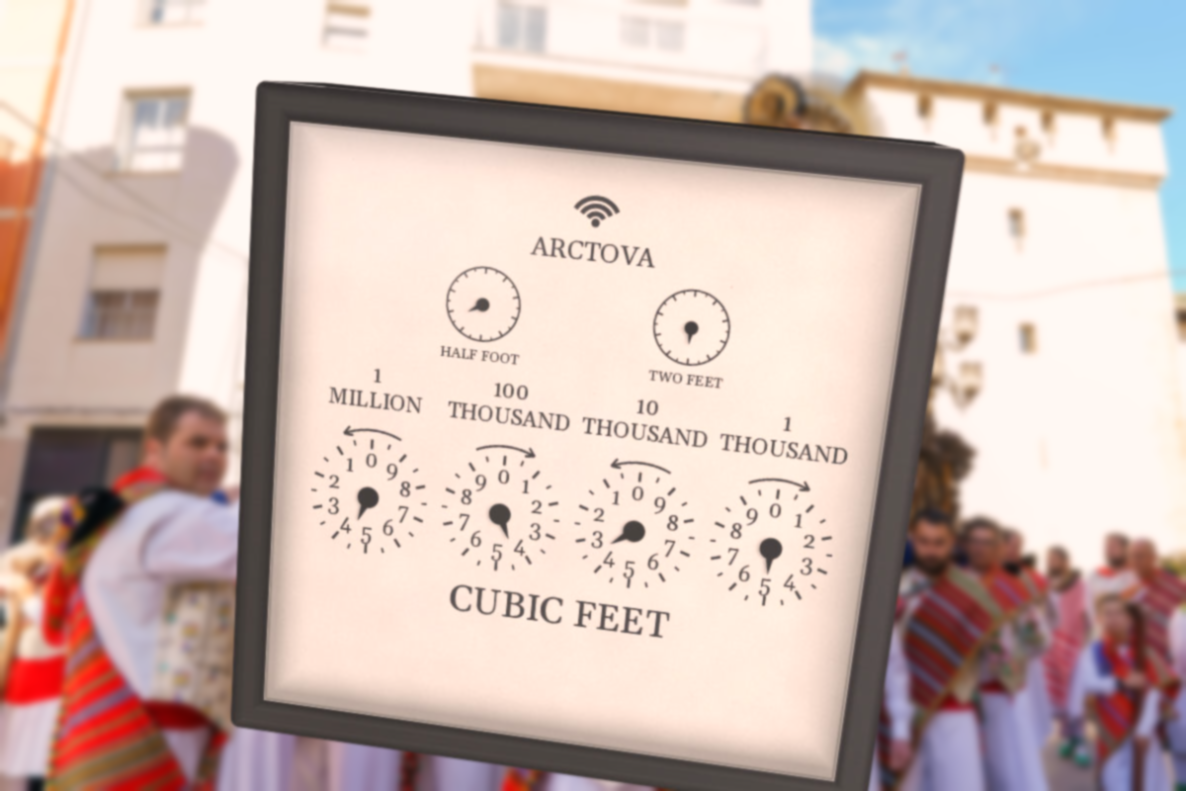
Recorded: {"value": 443500, "unit": "ft³"}
